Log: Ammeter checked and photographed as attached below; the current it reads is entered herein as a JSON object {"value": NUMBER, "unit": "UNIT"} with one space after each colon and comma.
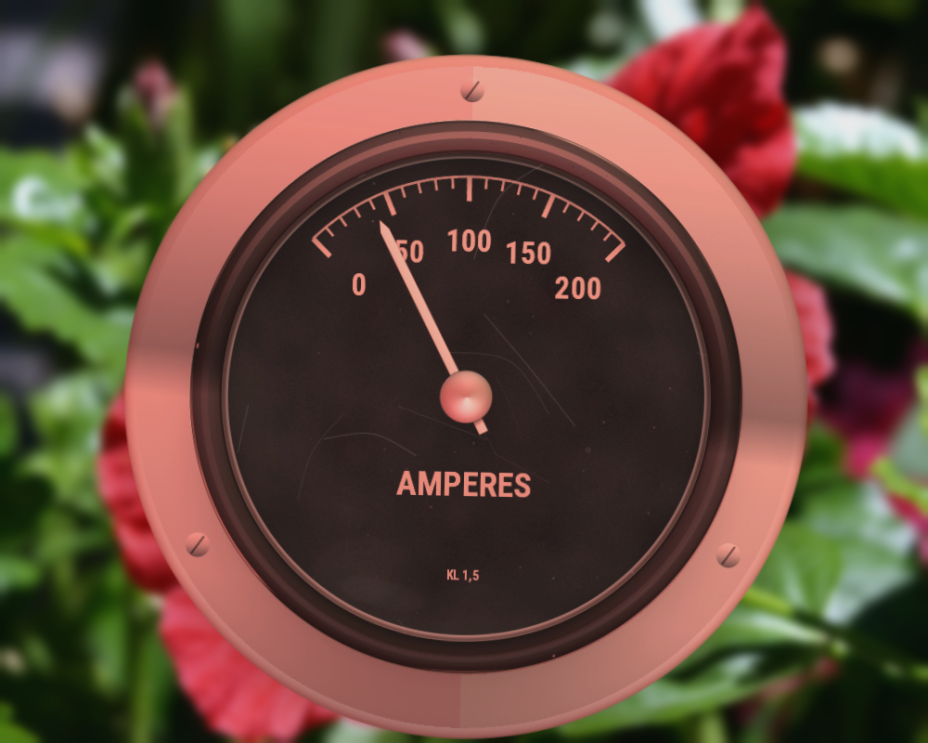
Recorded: {"value": 40, "unit": "A"}
